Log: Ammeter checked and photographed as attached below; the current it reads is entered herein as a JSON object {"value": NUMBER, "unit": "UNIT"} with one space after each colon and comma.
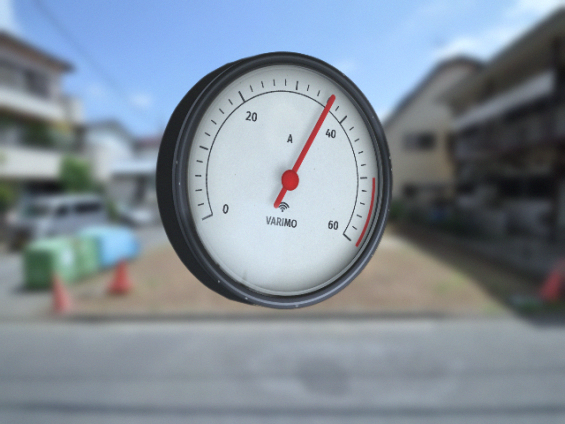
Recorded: {"value": 36, "unit": "A"}
